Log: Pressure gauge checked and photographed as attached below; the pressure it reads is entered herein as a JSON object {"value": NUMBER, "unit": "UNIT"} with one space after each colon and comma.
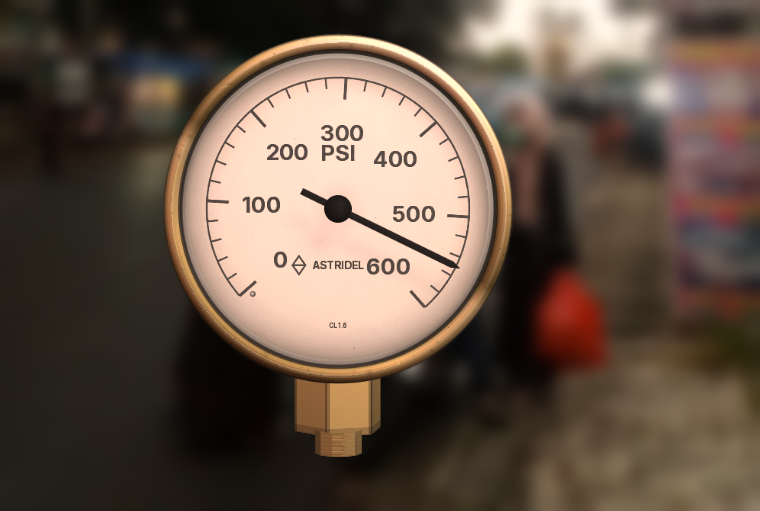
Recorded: {"value": 550, "unit": "psi"}
